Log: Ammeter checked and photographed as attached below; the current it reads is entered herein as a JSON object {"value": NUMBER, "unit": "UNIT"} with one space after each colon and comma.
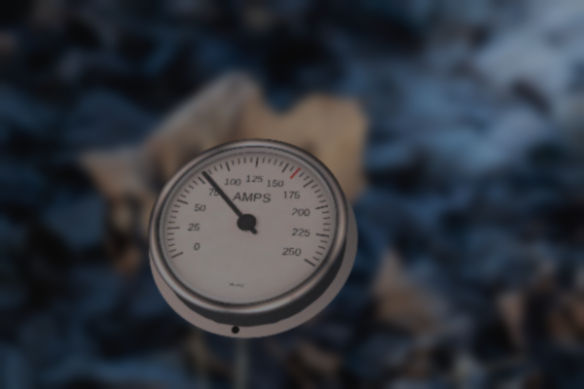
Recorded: {"value": 80, "unit": "A"}
